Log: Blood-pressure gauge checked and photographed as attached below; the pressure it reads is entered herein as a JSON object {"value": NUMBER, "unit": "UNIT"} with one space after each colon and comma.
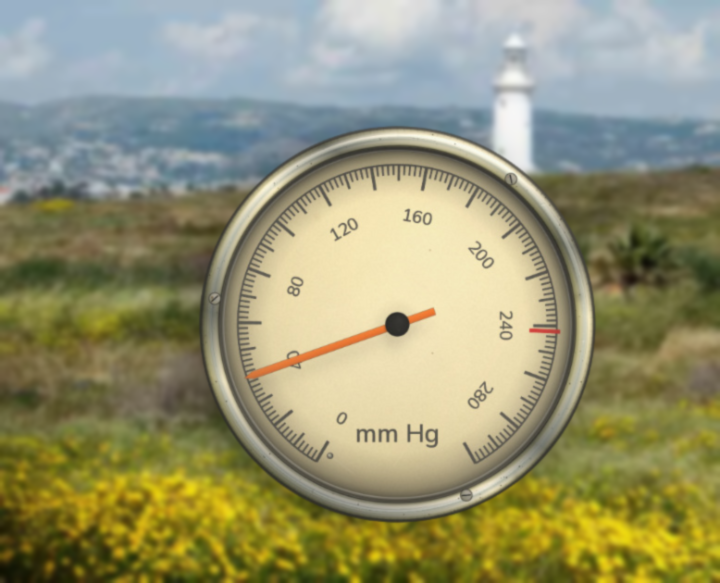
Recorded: {"value": 40, "unit": "mmHg"}
